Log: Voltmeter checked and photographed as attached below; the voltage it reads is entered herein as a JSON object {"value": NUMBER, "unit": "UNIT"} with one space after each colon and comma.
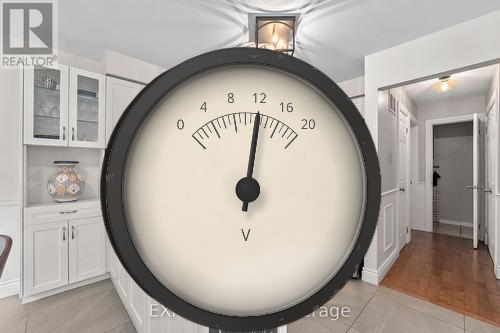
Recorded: {"value": 12, "unit": "V"}
